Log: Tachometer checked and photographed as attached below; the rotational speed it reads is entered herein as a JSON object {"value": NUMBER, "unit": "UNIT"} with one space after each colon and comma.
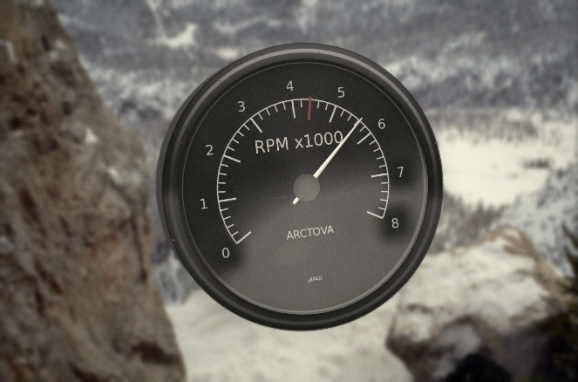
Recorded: {"value": 5600, "unit": "rpm"}
